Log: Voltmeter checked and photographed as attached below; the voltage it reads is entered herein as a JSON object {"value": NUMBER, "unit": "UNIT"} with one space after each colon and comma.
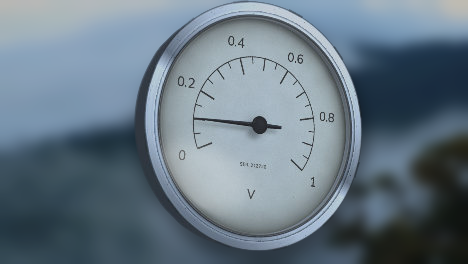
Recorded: {"value": 0.1, "unit": "V"}
